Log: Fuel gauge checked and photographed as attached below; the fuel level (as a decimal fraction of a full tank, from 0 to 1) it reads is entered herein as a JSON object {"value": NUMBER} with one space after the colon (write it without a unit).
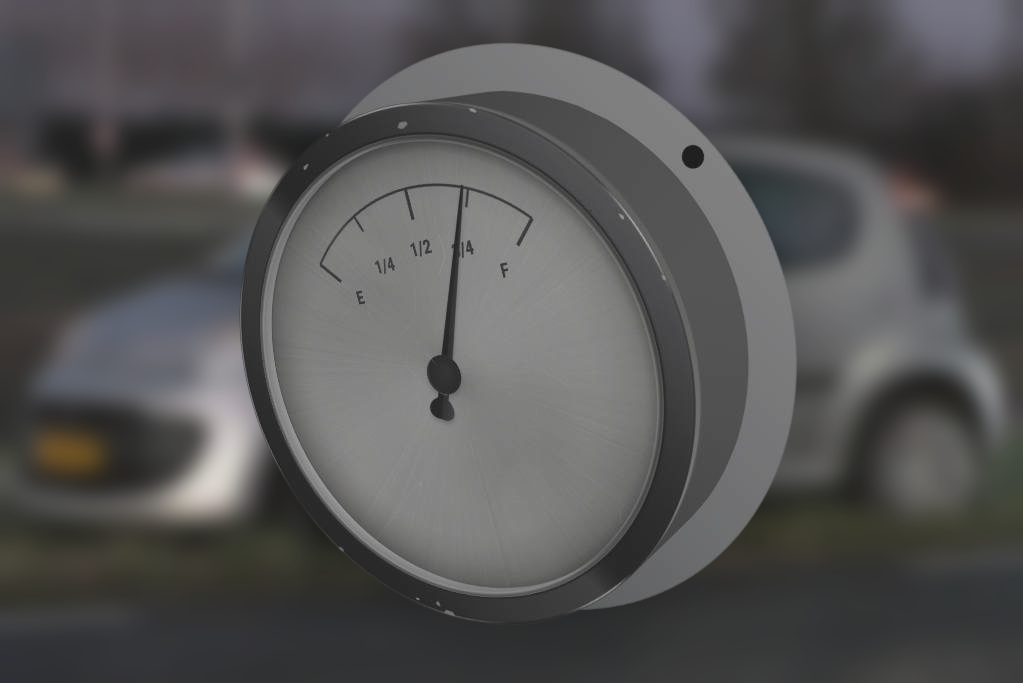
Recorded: {"value": 0.75}
